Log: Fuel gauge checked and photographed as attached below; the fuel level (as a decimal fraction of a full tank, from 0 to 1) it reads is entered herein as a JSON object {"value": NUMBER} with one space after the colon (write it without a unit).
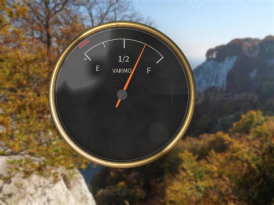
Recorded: {"value": 0.75}
